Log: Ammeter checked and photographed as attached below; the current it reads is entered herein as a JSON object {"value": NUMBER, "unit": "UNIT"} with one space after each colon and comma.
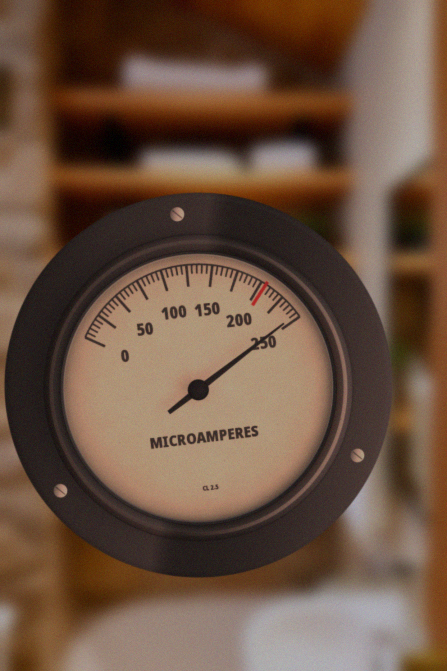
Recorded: {"value": 245, "unit": "µA"}
